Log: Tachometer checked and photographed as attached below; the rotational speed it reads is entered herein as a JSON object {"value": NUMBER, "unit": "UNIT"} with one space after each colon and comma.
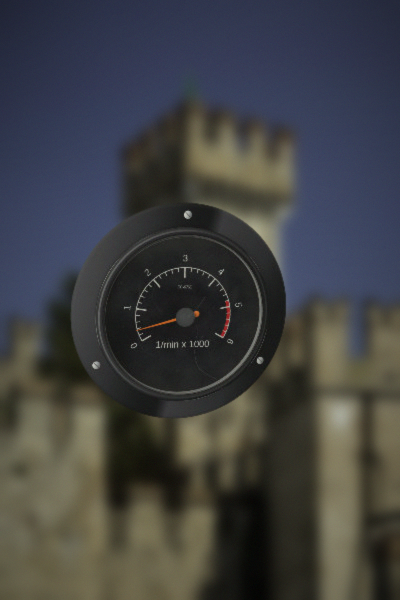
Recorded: {"value": 400, "unit": "rpm"}
